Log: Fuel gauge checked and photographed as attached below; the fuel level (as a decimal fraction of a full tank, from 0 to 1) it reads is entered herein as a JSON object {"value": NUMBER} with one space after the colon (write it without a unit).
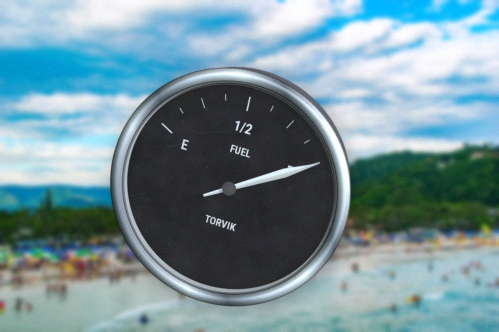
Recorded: {"value": 1}
